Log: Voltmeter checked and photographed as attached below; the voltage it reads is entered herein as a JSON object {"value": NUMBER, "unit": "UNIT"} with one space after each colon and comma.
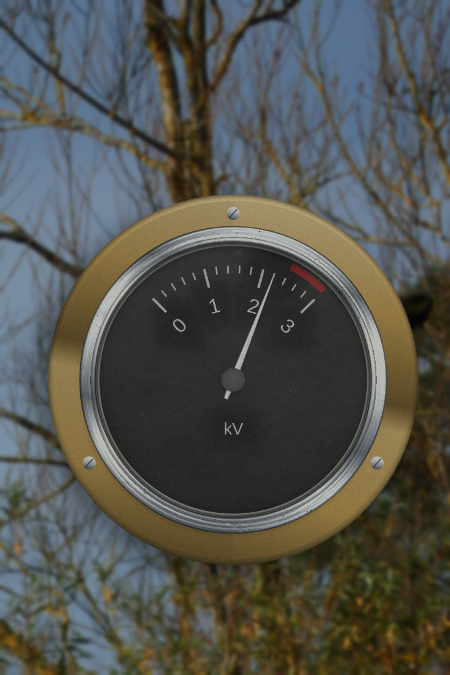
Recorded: {"value": 2.2, "unit": "kV"}
